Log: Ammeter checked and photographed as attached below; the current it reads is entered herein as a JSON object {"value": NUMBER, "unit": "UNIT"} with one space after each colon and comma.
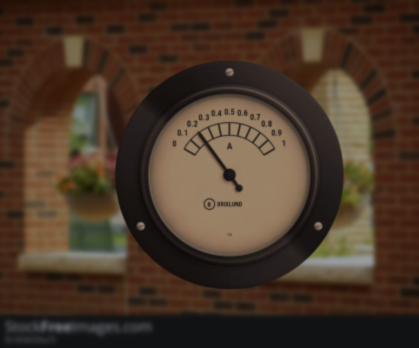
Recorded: {"value": 0.2, "unit": "A"}
